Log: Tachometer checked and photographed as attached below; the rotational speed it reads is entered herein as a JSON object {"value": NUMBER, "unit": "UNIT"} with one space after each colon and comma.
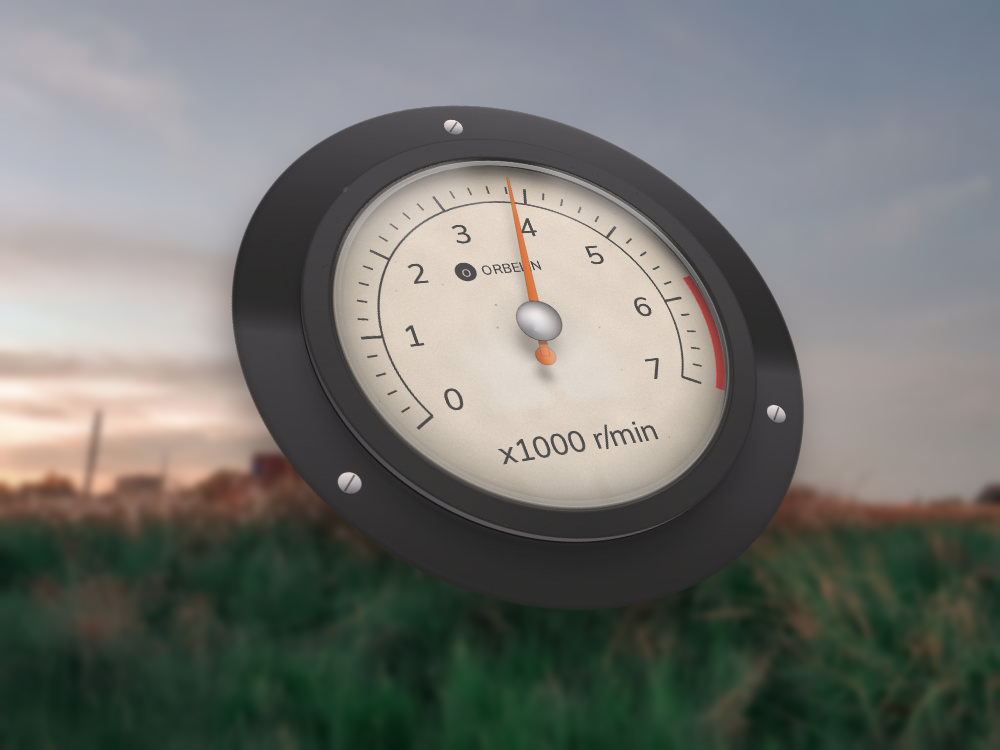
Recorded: {"value": 3800, "unit": "rpm"}
